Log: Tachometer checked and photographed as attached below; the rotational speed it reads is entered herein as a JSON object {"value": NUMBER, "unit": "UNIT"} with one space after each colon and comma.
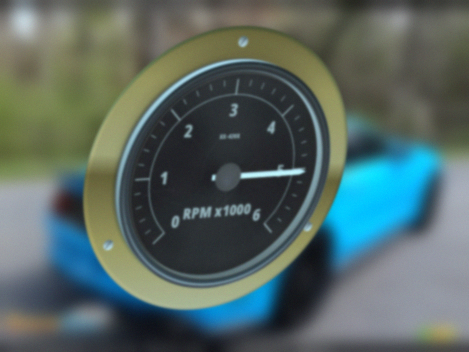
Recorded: {"value": 5000, "unit": "rpm"}
